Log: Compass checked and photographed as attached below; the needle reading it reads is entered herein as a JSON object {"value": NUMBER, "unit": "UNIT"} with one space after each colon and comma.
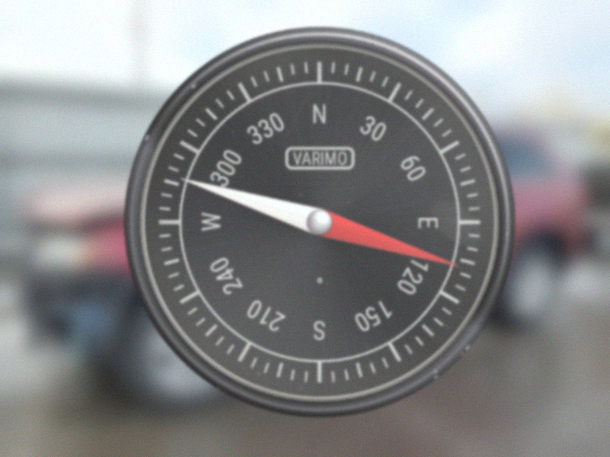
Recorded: {"value": 107.5, "unit": "°"}
